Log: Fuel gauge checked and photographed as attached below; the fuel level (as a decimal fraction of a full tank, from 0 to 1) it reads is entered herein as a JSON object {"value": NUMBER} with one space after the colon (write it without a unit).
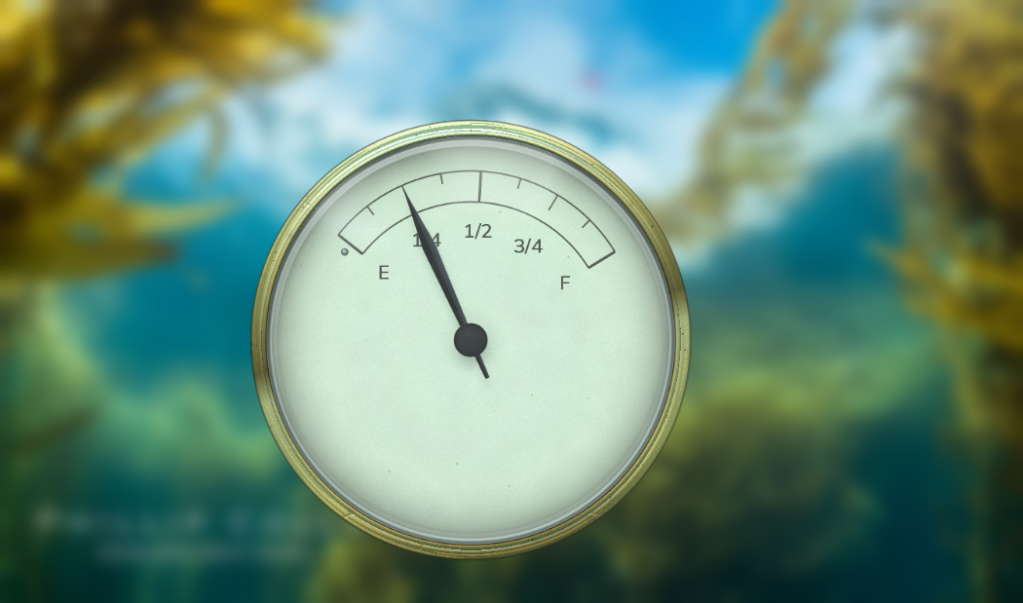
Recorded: {"value": 0.25}
